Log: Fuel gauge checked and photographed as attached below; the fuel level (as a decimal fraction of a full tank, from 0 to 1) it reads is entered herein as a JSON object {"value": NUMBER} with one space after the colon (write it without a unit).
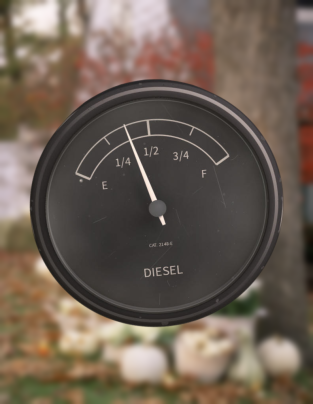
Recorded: {"value": 0.375}
